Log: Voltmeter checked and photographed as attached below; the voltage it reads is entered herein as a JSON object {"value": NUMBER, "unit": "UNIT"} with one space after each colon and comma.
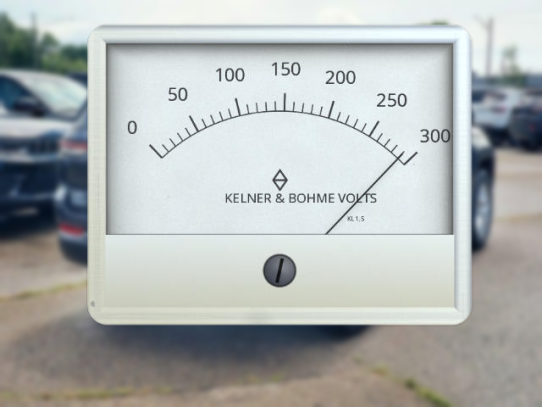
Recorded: {"value": 290, "unit": "V"}
